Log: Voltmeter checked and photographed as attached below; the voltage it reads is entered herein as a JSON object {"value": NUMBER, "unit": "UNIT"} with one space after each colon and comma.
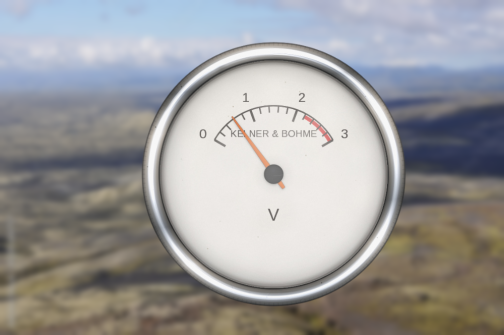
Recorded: {"value": 0.6, "unit": "V"}
